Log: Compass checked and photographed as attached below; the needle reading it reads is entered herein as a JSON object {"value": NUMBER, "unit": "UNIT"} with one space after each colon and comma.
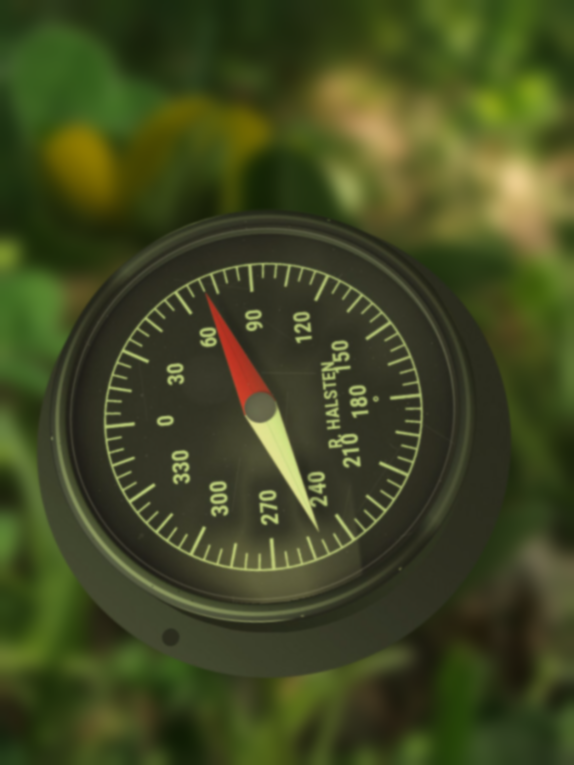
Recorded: {"value": 70, "unit": "°"}
